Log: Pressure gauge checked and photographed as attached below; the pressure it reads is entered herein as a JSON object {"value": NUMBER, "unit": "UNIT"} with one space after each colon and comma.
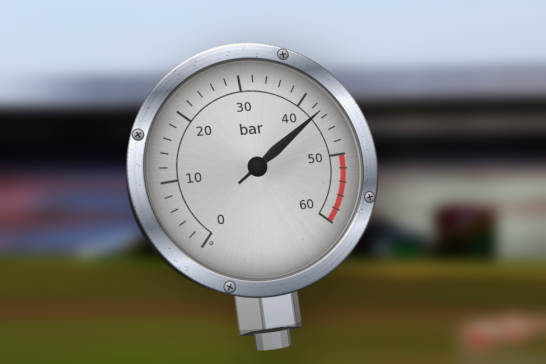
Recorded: {"value": 43, "unit": "bar"}
